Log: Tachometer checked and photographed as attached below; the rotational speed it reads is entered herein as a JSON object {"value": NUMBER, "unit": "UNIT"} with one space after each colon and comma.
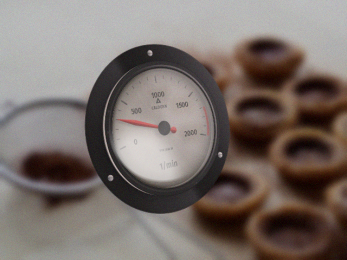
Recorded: {"value": 300, "unit": "rpm"}
